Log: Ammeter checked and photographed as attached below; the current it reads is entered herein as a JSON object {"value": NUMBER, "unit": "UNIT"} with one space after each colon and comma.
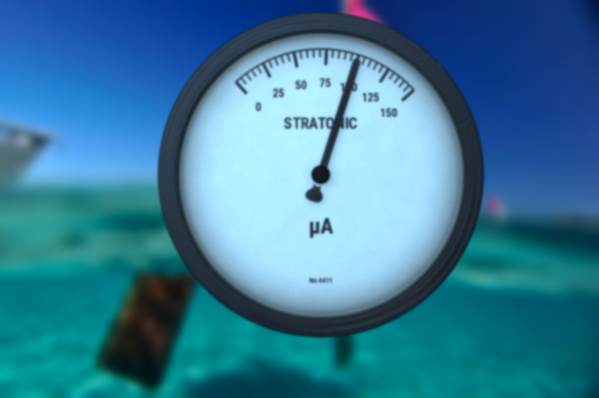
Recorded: {"value": 100, "unit": "µA"}
